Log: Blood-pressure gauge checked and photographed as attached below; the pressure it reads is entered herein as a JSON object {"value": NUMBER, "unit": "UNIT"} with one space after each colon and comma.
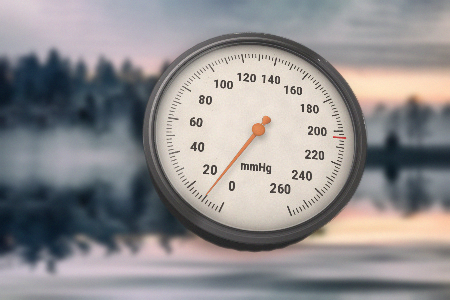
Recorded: {"value": 10, "unit": "mmHg"}
